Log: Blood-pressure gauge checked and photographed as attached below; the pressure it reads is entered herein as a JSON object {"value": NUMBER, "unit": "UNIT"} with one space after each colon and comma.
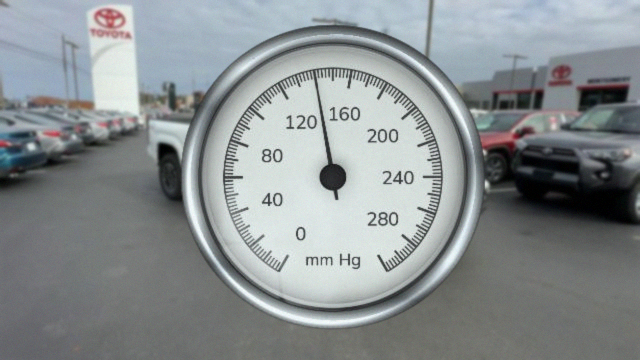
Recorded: {"value": 140, "unit": "mmHg"}
